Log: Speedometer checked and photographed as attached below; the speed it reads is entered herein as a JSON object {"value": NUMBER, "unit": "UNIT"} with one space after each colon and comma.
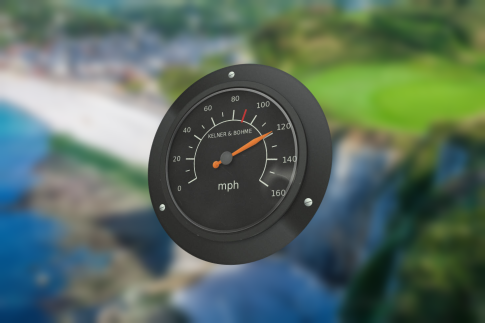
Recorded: {"value": 120, "unit": "mph"}
